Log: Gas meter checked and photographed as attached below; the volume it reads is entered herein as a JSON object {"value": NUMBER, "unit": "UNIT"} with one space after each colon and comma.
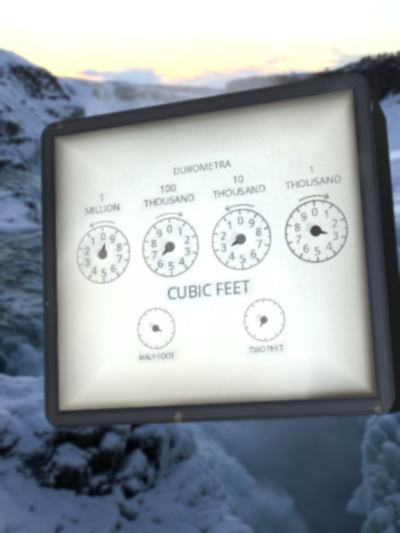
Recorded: {"value": 963300, "unit": "ft³"}
